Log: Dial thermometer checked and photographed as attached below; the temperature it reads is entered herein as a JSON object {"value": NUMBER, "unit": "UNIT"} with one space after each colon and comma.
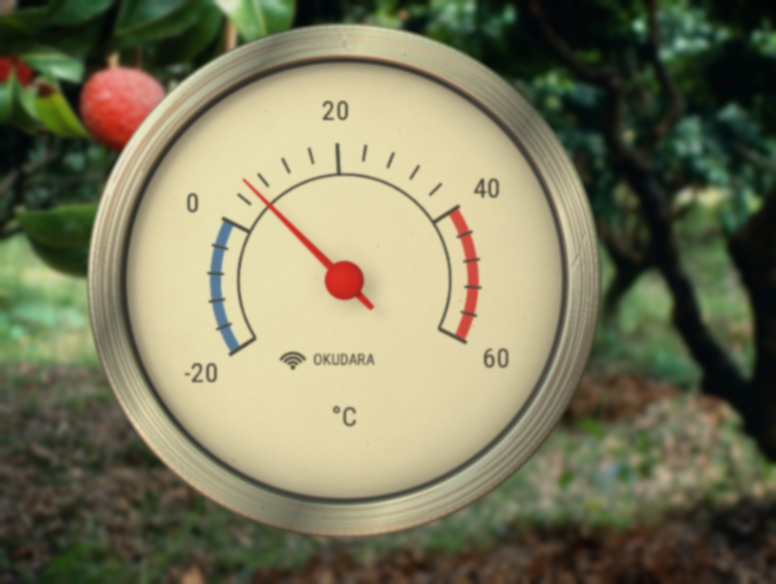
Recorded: {"value": 6, "unit": "°C"}
